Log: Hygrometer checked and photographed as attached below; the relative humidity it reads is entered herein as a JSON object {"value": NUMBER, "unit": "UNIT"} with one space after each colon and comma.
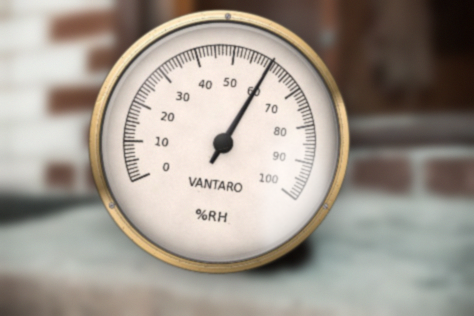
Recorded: {"value": 60, "unit": "%"}
